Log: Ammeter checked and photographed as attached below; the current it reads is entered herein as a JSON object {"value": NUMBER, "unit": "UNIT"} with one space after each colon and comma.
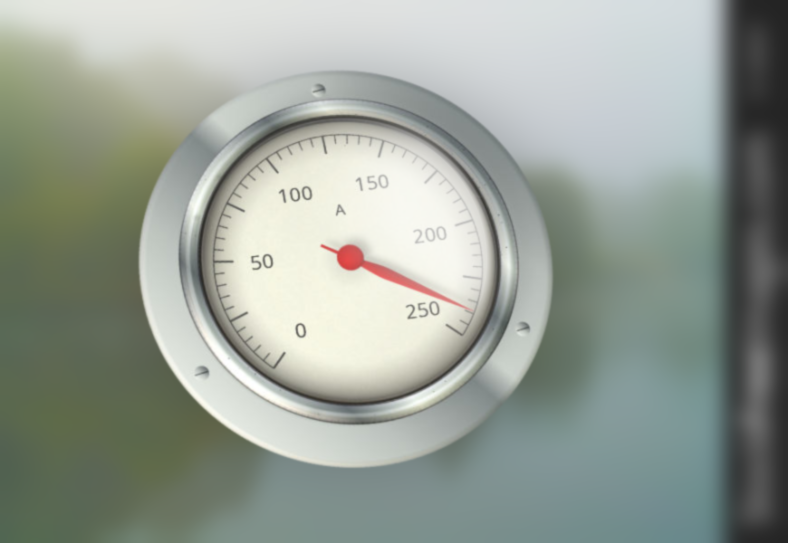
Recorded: {"value": 240, "unit": "A"}
